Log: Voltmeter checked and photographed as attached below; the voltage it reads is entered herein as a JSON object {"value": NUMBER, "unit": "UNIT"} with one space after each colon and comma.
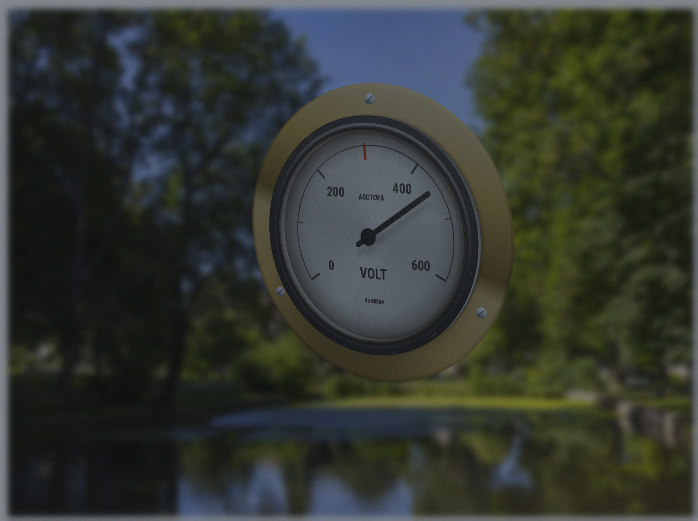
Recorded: {"value": 450, "unit": "V"}
